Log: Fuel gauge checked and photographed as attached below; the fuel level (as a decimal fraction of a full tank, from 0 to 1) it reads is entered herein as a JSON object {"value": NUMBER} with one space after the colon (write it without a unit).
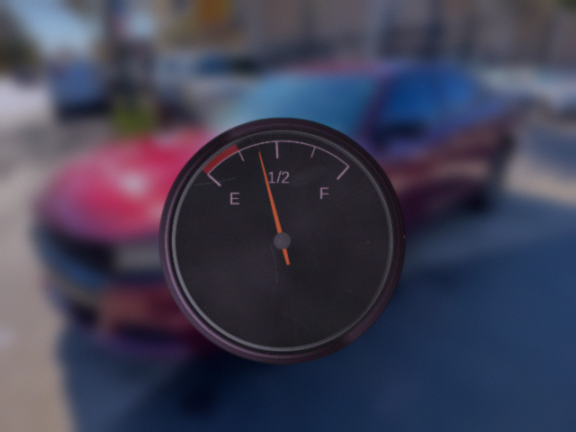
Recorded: {"value": 0.375}
